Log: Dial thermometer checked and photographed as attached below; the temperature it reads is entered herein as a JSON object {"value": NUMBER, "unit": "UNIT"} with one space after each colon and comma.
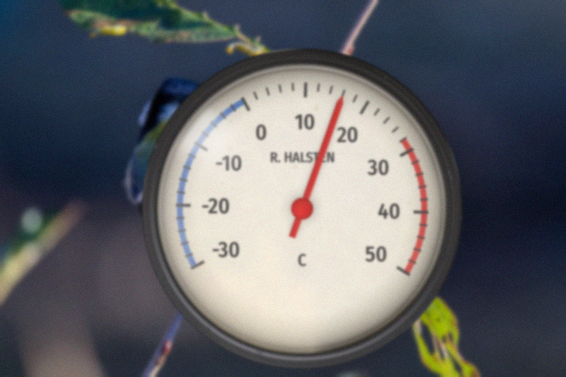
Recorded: {"value": 16, "unit": "°C"}
